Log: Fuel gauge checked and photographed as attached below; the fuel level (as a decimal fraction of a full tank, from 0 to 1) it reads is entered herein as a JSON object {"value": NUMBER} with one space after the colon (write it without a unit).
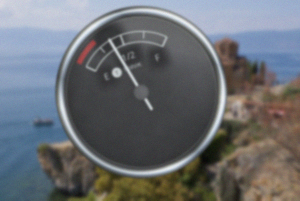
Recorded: {"value": 0.375}
